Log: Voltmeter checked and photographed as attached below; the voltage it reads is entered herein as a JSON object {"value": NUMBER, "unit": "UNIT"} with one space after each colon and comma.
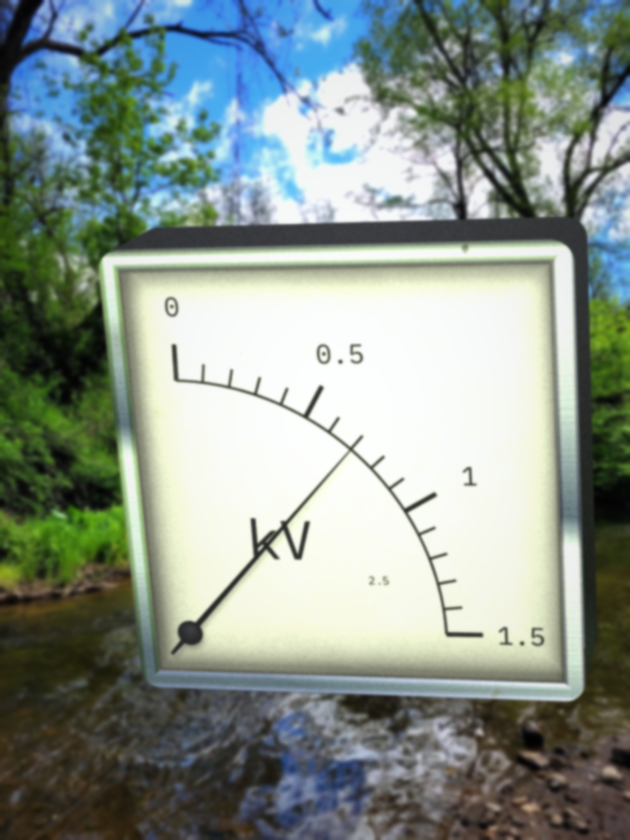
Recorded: {"value": 0.7, "unit": "kV"}
